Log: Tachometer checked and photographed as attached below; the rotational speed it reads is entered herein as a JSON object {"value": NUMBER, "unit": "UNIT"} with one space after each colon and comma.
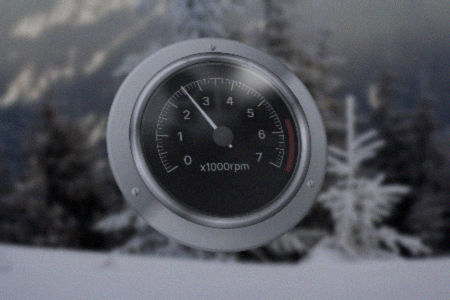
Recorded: {"value": 2500, "unit": "rpm"}
